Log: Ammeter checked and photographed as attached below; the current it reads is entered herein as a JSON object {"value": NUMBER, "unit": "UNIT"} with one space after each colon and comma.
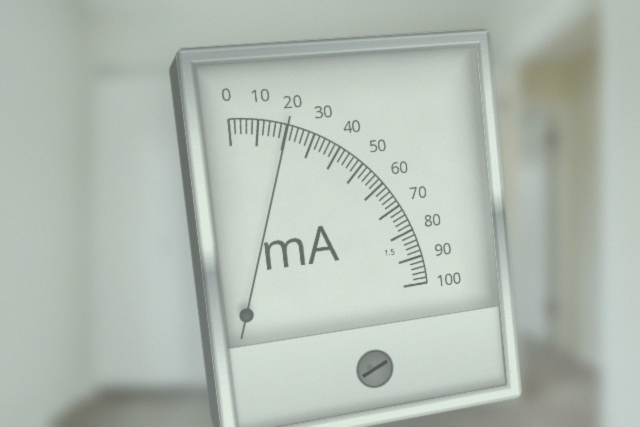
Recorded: {"value": 20, "unit": "mA"}
